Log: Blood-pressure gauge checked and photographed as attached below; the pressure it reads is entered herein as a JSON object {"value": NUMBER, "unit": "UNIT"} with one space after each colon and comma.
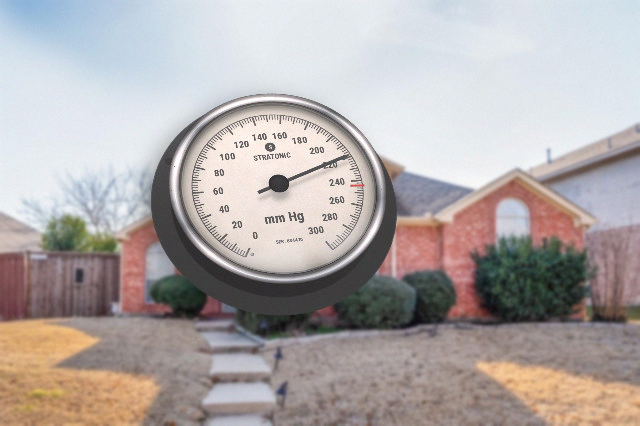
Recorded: {"value": 220, "unit": "mmHg"}
